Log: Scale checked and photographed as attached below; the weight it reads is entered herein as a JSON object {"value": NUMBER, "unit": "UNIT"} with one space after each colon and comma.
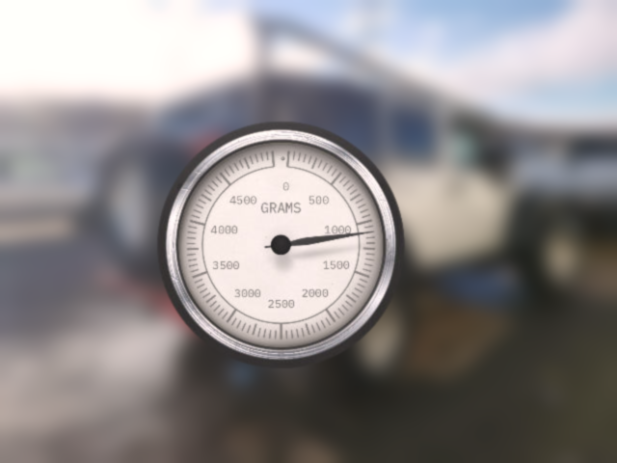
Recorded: {"value": 1100, "unit": "g"}
